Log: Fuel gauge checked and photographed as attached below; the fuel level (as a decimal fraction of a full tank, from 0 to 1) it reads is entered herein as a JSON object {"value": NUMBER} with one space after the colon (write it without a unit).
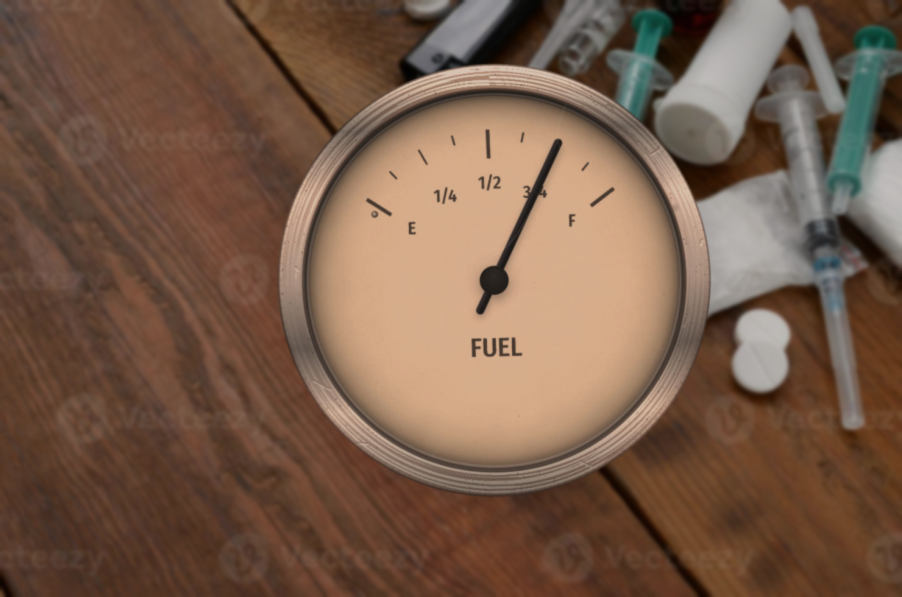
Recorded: {"value": 0.75}
